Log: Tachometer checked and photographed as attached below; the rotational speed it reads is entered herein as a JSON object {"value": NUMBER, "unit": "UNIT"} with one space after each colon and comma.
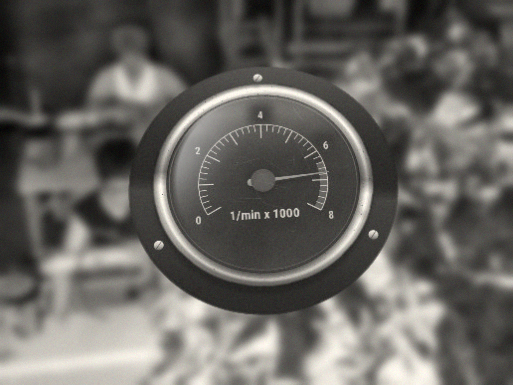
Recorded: {"value": 6800, "unit": "rpm"}
